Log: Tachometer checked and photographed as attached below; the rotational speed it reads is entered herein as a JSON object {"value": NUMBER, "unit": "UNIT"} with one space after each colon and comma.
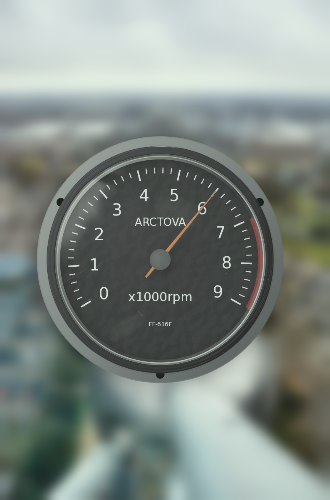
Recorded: {"value": 6000, "unit": "rpm"}
